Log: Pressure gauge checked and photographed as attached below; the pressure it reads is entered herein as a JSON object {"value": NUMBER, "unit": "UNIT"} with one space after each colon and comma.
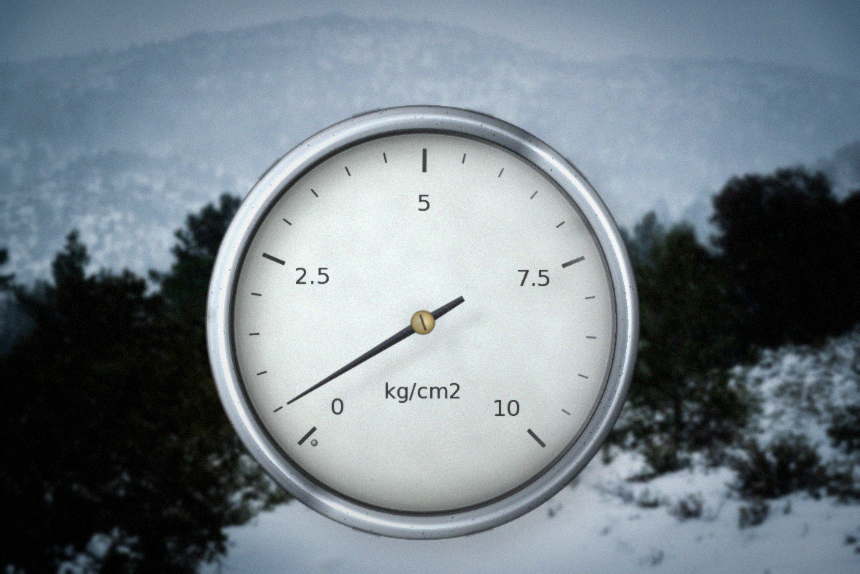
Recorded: {"value": 0.5, "unit": "kg/cm²"}
